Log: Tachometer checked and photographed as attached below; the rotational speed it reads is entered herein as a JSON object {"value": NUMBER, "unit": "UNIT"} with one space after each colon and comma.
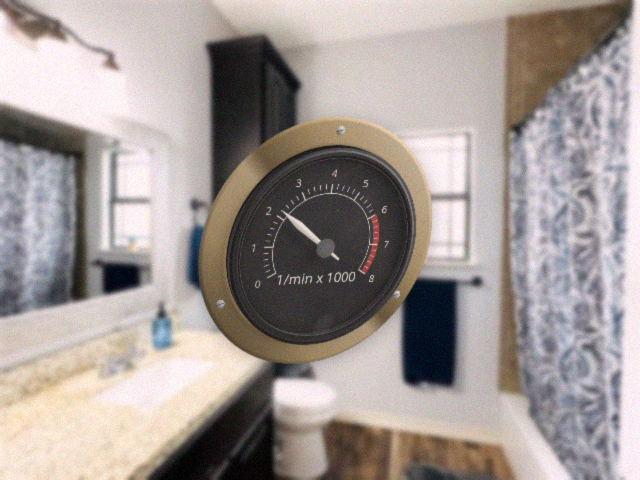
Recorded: {"value": 2200, "unit": "rpm"}
